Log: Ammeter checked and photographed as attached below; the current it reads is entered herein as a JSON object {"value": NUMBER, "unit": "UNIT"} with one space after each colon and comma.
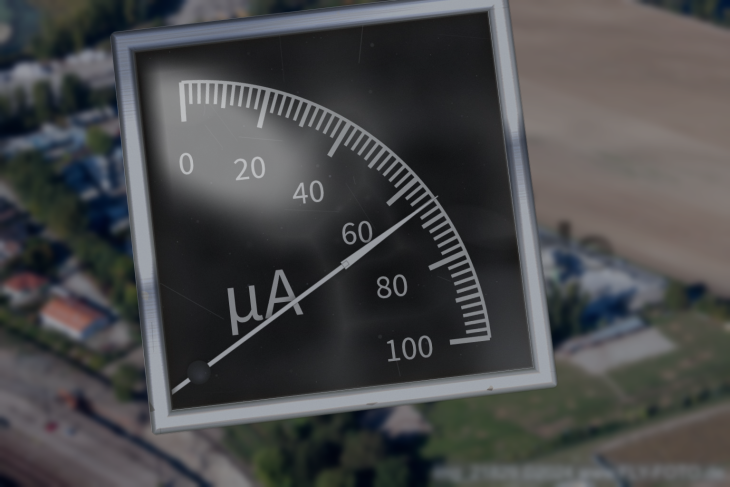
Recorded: {"value": 66, "unit": "µA"}
